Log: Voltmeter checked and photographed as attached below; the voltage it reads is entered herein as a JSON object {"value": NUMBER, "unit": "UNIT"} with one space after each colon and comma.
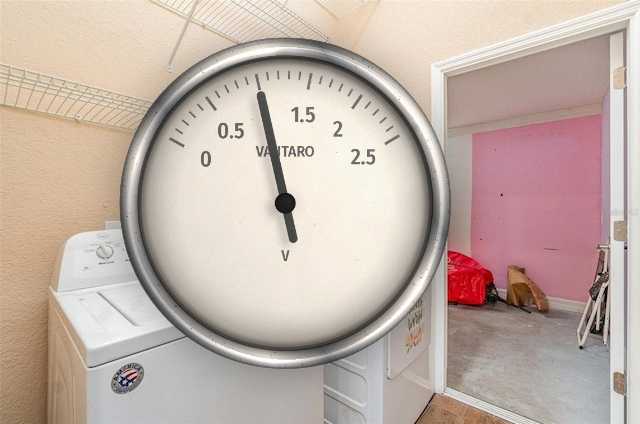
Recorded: {"value": 1, "unit": "V"}
